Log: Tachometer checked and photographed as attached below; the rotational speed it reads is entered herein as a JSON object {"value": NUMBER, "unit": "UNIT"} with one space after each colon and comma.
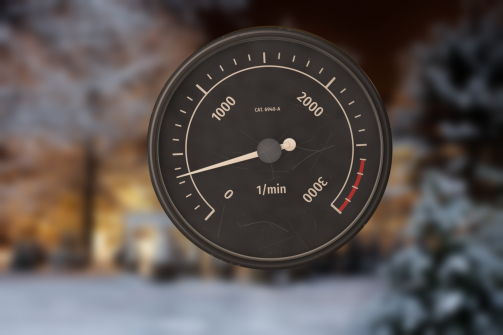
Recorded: {"value": 350, "unit": "rpm"}
